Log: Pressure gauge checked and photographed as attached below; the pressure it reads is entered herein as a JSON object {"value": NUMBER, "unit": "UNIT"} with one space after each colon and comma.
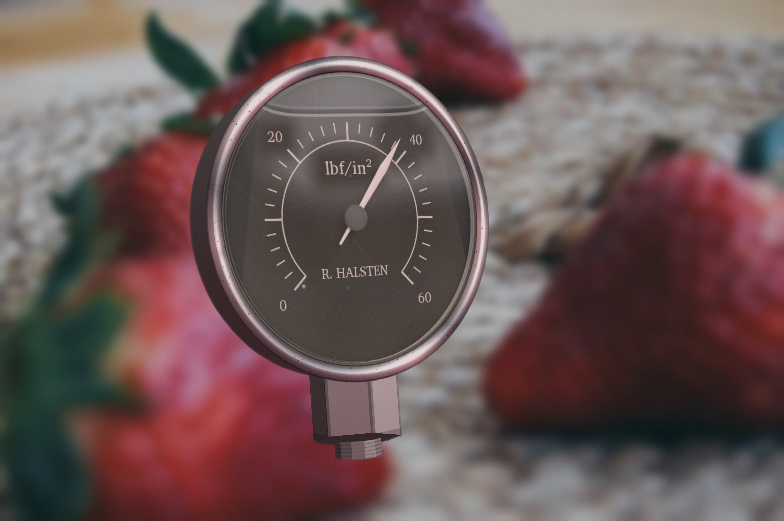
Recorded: {"value": 38, "unit": "psi"}
